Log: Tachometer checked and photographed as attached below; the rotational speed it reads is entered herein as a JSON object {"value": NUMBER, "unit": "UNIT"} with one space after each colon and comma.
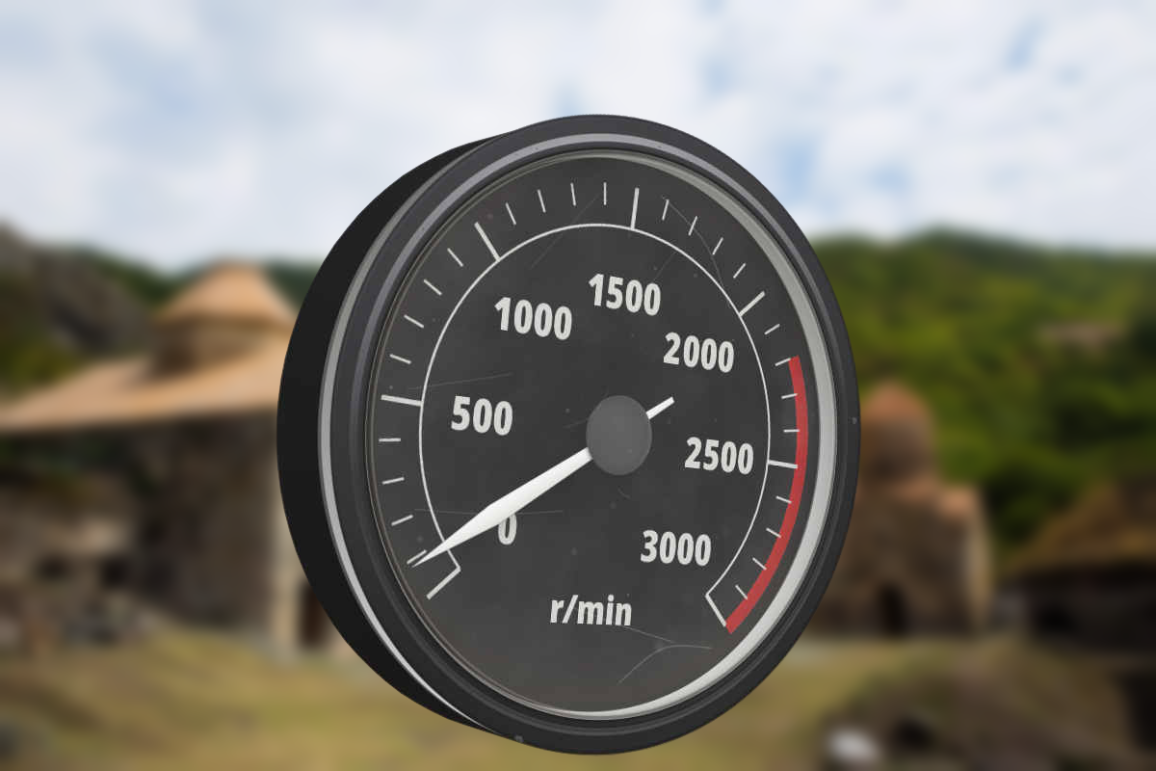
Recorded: {"value": 100, "unit": "rpm"}
